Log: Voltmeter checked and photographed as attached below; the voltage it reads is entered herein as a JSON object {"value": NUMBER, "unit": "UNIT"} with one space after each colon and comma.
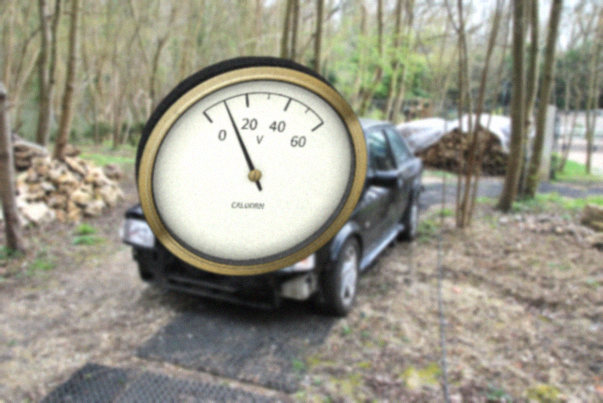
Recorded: {"value": 10, "unit": "V"}
